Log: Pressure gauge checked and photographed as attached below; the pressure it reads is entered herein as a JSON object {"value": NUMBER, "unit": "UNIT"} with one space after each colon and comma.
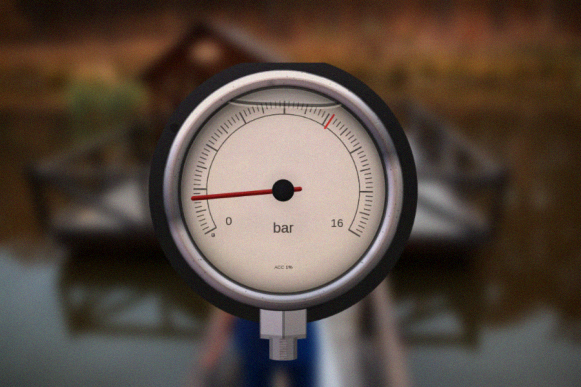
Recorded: {"value": 1.6, "unit": "bar"}
